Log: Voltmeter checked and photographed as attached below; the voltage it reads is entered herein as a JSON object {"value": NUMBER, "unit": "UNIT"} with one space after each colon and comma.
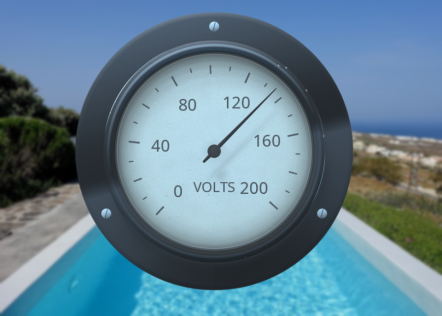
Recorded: {"value": 135, "unit": "V"}
